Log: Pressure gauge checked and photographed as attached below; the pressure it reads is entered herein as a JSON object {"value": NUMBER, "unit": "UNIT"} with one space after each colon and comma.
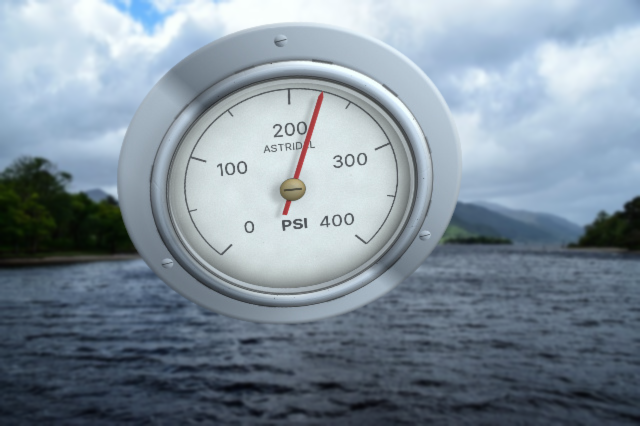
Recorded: {"value": 225, "unit": "psi"}
